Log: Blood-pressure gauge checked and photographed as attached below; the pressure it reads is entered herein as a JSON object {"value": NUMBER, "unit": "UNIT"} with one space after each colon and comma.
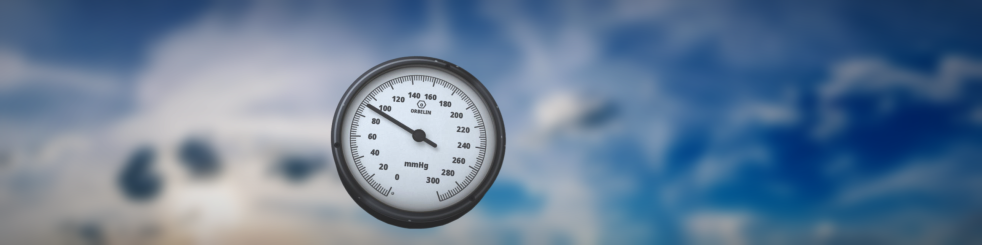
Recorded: {"value": 90, "unit": "mmHg"}
